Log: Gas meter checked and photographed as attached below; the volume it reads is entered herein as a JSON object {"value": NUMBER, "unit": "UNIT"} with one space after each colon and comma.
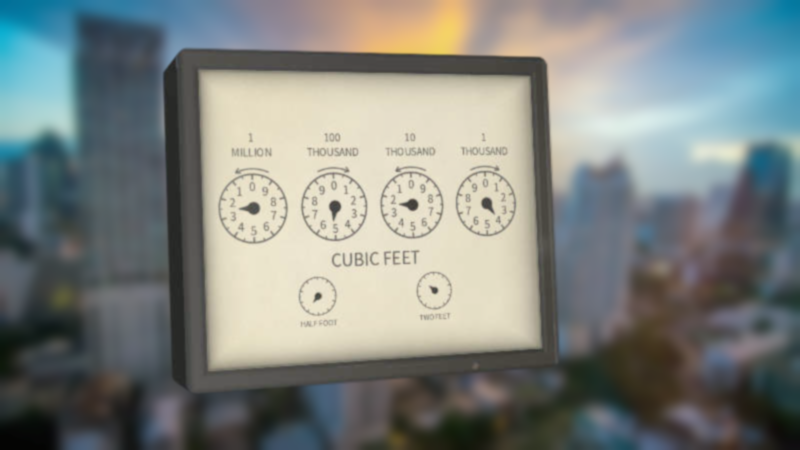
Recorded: {"value": 252400, "unit": "ft³"}
